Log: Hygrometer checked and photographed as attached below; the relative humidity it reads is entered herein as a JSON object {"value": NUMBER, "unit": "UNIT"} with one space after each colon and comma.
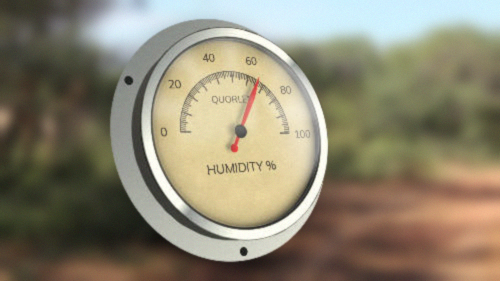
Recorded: {"value": 65, "unit": "%"}
